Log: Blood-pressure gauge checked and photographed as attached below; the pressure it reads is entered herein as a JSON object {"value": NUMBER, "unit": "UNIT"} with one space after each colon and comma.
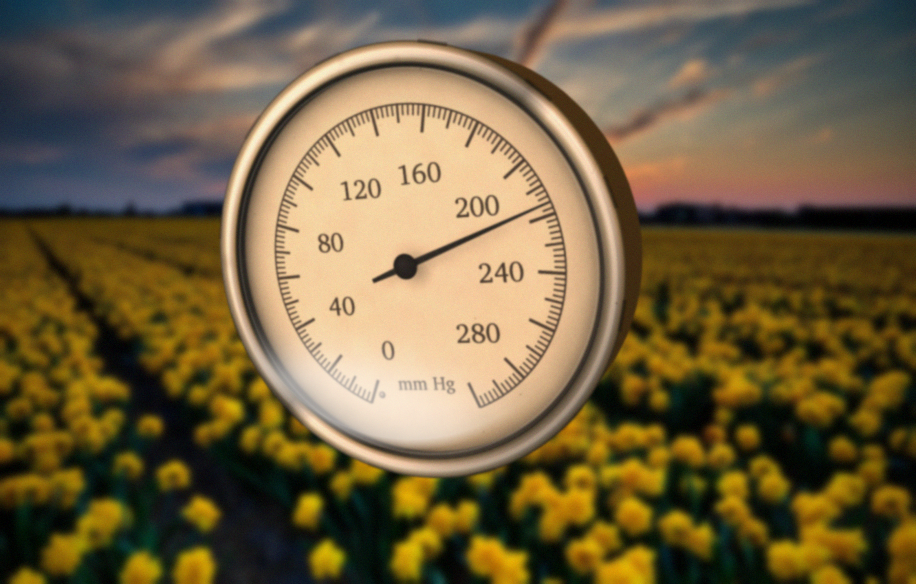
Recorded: {"value": 216, "unit": "mmHg"}
